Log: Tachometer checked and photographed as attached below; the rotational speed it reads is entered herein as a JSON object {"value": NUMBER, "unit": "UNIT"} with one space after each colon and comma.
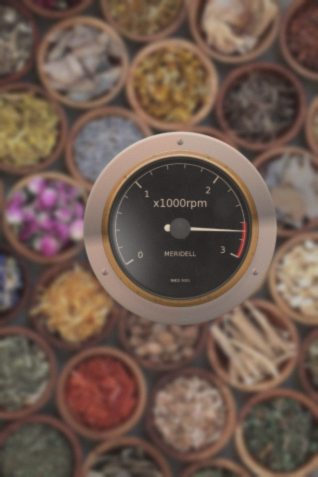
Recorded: {"value": 2700, "unit": "rpm"}
